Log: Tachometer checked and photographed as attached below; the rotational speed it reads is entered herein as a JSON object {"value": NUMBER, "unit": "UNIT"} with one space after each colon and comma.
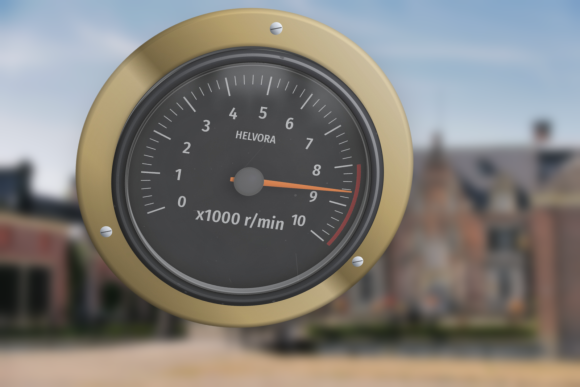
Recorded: {"value": 8600, "unit": "rpm"}
